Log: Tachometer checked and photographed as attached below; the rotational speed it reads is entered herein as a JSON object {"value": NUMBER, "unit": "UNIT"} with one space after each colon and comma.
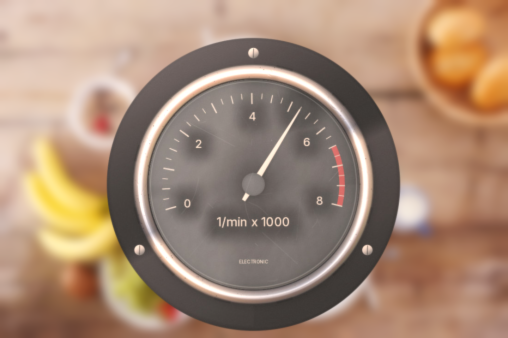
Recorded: {"value": 5250, "unit": "rpm"}
